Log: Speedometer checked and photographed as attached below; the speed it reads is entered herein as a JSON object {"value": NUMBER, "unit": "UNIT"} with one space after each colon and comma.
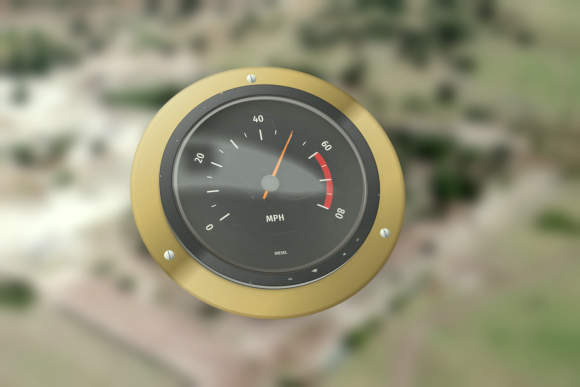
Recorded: {"value": 50, "unit": "mph"}
